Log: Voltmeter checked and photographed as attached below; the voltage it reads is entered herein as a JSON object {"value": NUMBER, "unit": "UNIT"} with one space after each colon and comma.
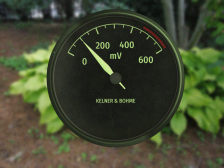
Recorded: {"value": 100, "unit": "mV"}
